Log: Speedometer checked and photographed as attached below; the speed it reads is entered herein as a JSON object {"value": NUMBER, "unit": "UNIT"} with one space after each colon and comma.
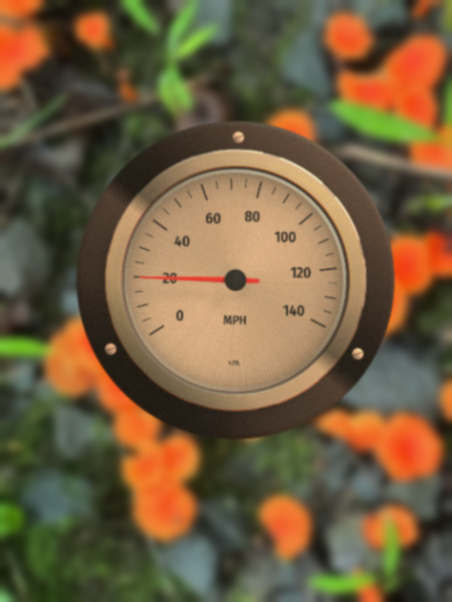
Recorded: {"value": 20, "unit": "mph"}
